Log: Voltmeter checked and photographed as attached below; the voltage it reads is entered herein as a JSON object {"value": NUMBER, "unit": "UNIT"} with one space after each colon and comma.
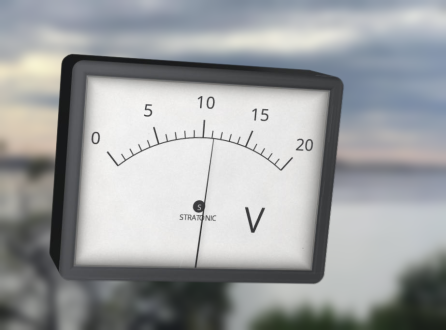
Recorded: {"value": 11, "unit": "V"}
